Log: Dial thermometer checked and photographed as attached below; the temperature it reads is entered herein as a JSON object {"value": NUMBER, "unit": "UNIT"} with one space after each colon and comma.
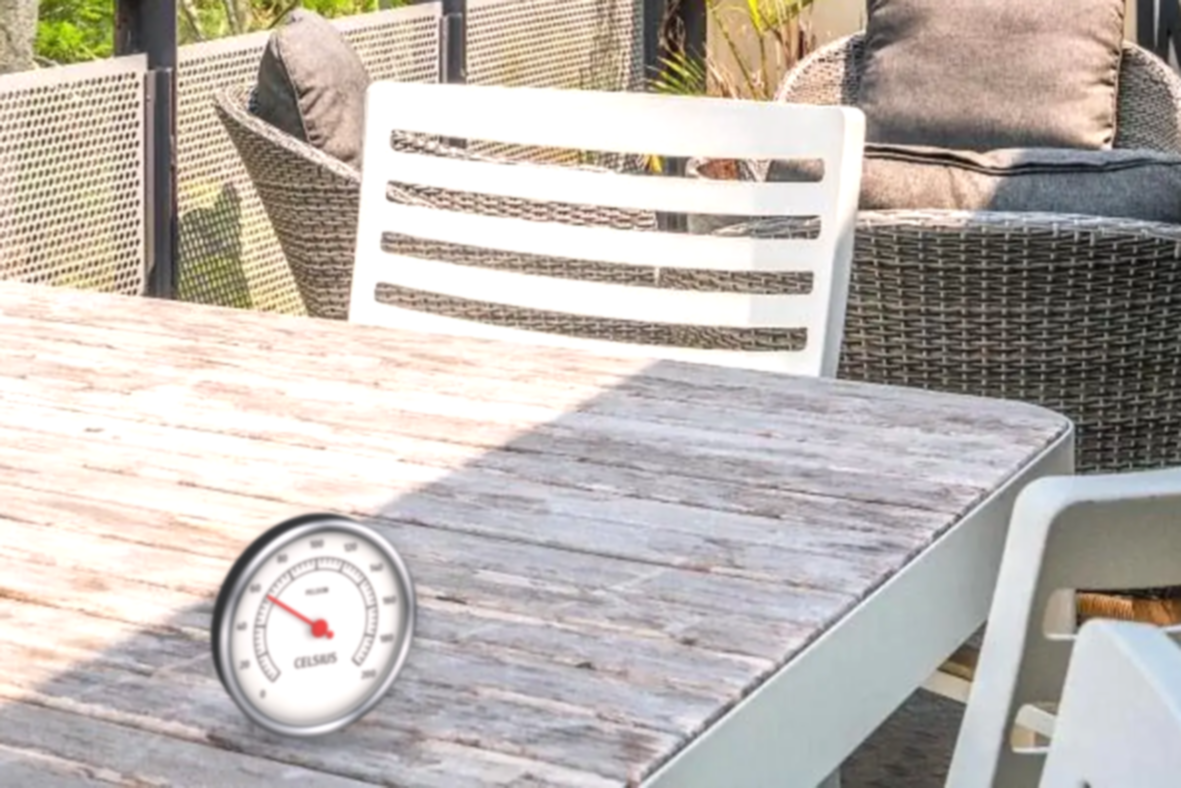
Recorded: {"value": 60, "unit": "°C"}
